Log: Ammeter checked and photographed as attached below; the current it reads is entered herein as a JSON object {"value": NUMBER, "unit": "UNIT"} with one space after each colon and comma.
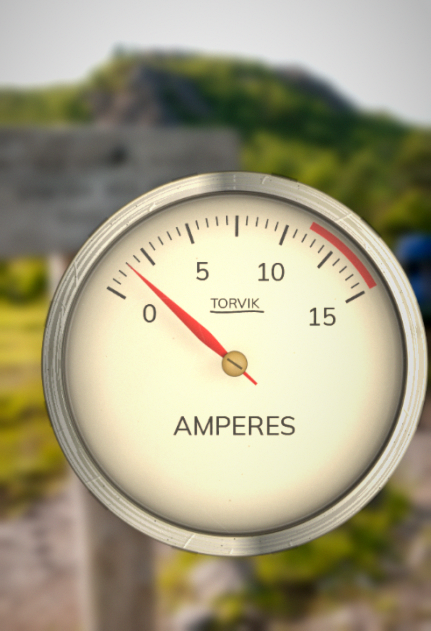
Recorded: {"value": 1.5, "unit": "A"}
